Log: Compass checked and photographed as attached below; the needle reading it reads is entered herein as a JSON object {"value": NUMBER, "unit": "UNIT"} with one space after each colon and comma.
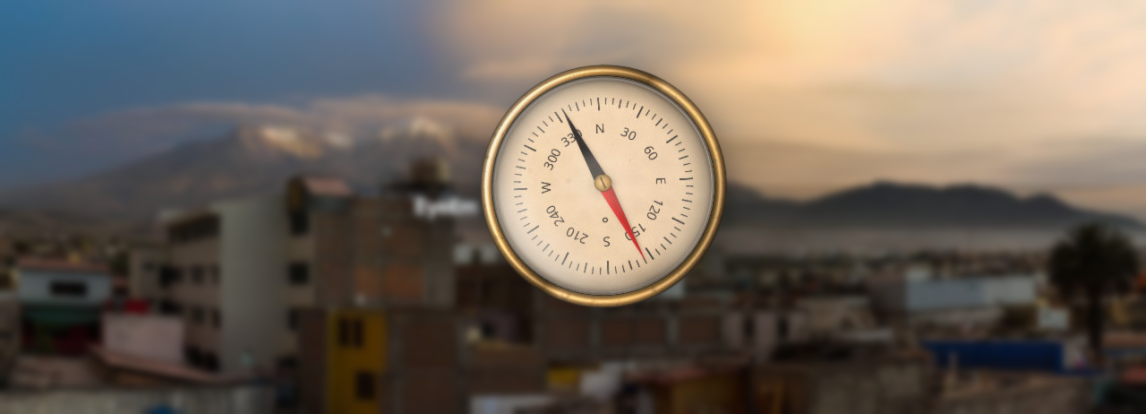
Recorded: {"value": 155, "unit": "°"}
